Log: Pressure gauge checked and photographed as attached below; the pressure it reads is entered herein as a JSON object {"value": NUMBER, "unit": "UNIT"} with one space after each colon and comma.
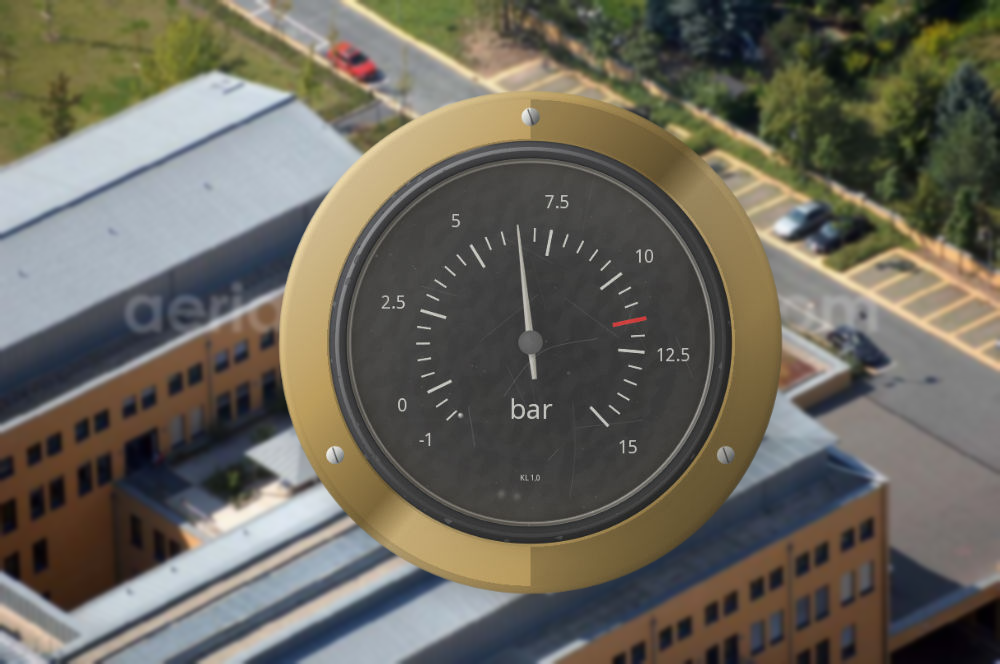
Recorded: {"value": 6.5, "unit": "bar"}
